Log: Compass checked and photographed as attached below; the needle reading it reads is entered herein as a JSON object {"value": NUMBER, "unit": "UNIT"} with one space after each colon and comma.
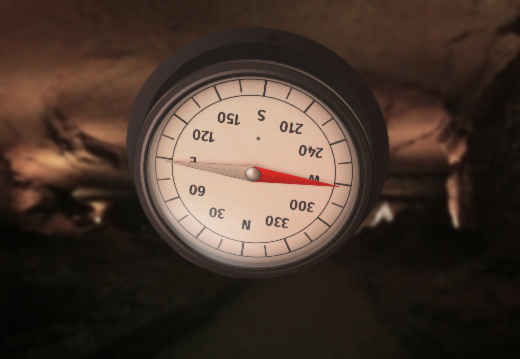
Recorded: {"value": 270, "unit": "°"}
